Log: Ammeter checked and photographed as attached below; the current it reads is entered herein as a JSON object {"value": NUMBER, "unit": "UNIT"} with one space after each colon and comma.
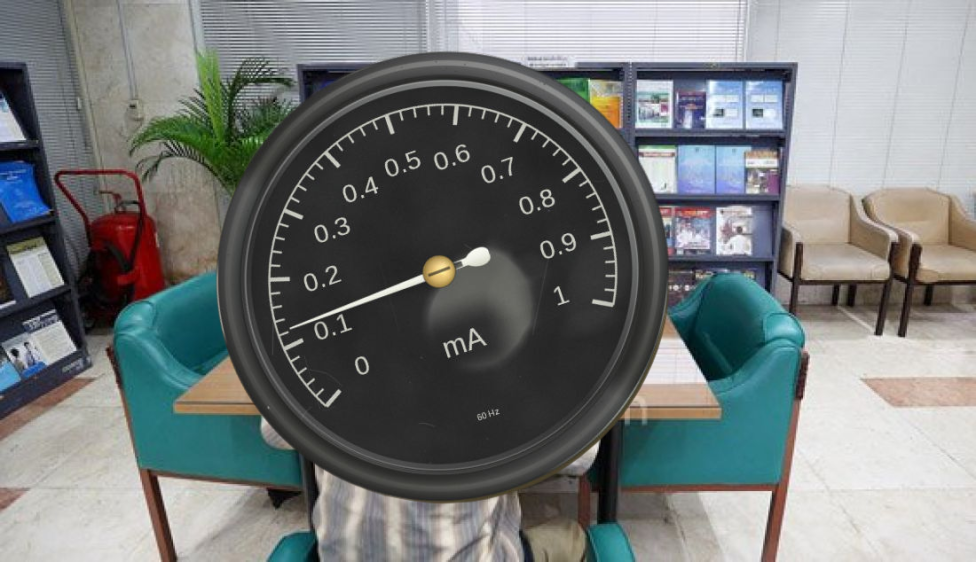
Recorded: {"value": 0.12, "unit": "mA"}
